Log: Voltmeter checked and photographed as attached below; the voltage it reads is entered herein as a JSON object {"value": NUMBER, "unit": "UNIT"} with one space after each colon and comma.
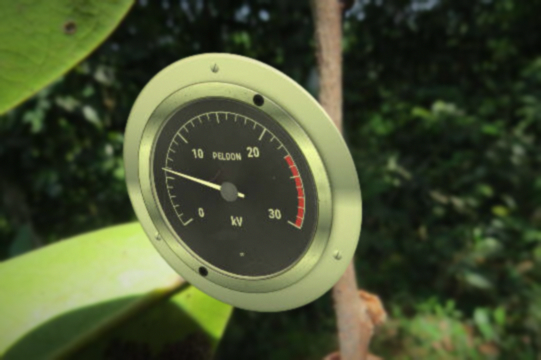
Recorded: {"value": 6, "unit": "kV"}
